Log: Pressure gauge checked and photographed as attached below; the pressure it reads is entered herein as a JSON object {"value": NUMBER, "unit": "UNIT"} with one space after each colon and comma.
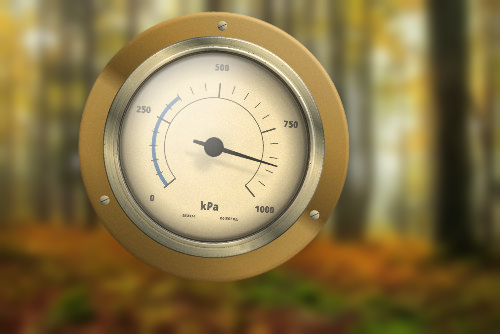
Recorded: {"value": 875, "unit": "kPa"}
